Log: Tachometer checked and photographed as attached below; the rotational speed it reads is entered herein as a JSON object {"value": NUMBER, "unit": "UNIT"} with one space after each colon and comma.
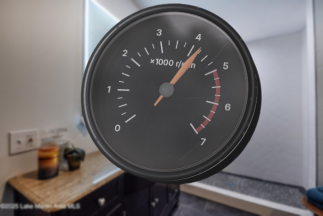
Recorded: {"value": 4250, "unit": "rpm"}
